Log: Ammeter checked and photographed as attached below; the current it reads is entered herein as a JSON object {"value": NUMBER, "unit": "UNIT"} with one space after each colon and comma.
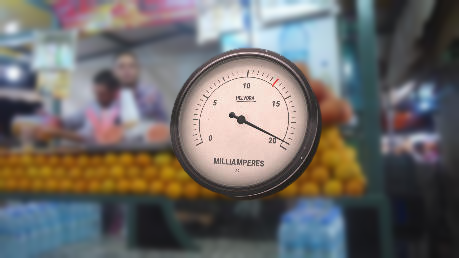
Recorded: {"value": 19.5, "unit": "mA"}
